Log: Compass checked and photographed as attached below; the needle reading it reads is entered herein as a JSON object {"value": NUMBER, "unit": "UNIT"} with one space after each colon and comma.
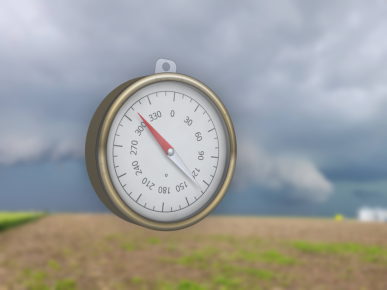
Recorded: {"value": 310, "unit": "°"}
